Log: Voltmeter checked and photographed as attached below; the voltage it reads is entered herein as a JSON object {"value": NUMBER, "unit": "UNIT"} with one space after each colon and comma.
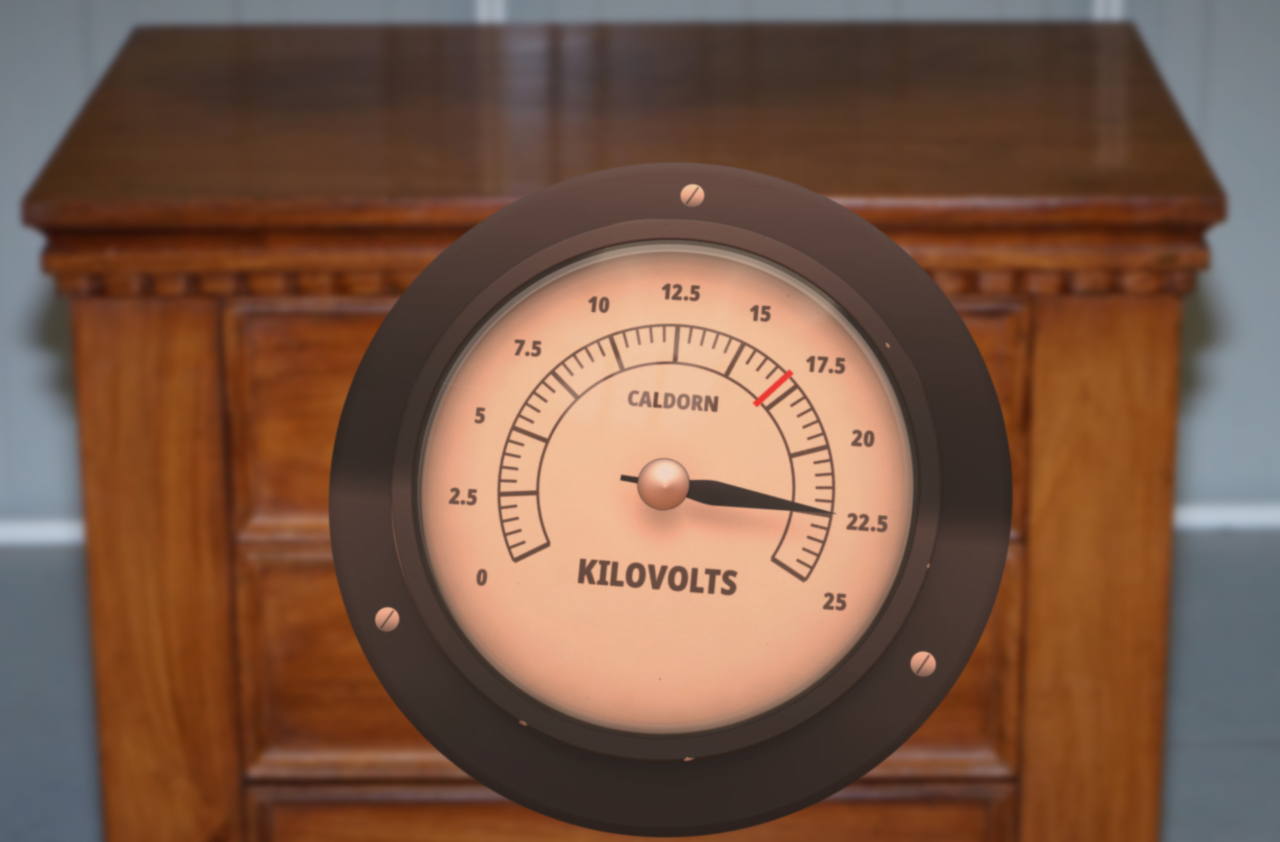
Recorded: {"value": 22.5, "unit": "kV"}
